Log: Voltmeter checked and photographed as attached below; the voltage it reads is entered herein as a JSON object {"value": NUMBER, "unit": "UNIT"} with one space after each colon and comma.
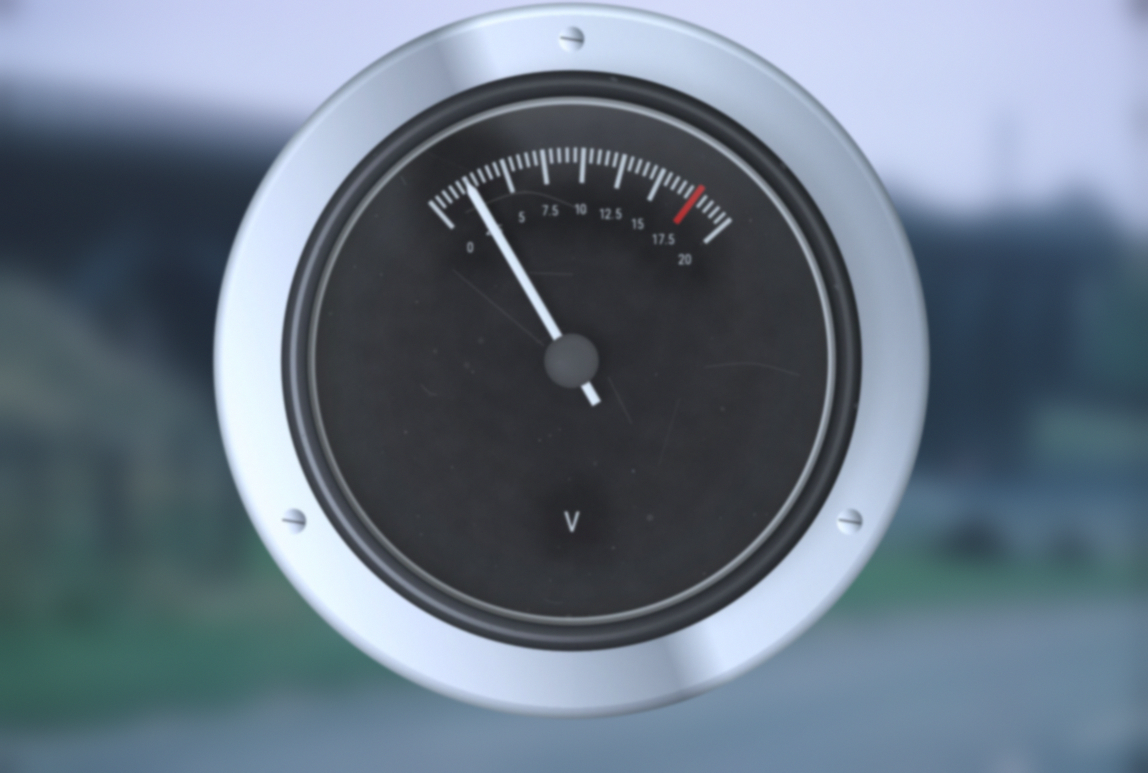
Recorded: {"value": 2.5, "unit": "V"}
